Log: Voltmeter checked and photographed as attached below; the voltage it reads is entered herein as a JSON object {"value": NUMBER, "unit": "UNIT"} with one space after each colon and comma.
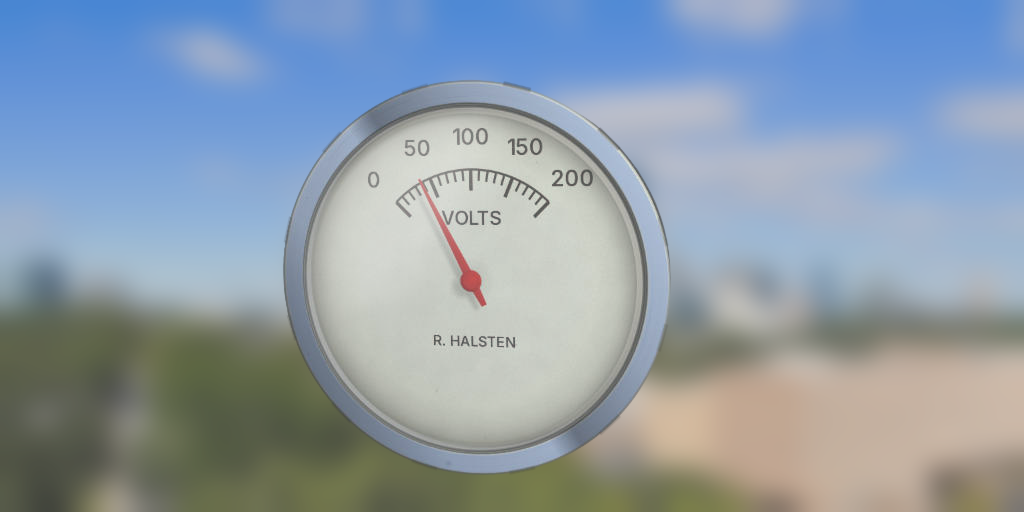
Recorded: {"value": 40, "unit": "V"}
